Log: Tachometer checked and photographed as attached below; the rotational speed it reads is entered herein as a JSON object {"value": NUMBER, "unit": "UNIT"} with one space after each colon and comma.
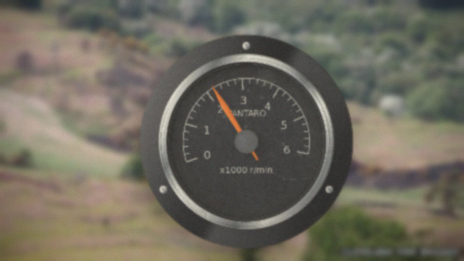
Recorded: {"value": 2200, "unit": "rpm"}
